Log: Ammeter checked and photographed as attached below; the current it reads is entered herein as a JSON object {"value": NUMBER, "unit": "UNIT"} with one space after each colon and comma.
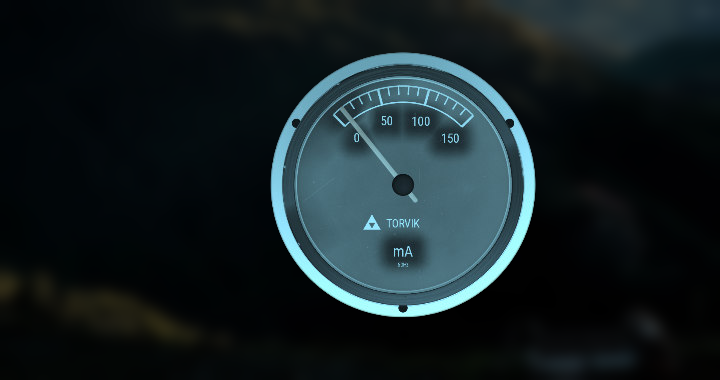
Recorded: {"value": 10, "unit": "mA"}
